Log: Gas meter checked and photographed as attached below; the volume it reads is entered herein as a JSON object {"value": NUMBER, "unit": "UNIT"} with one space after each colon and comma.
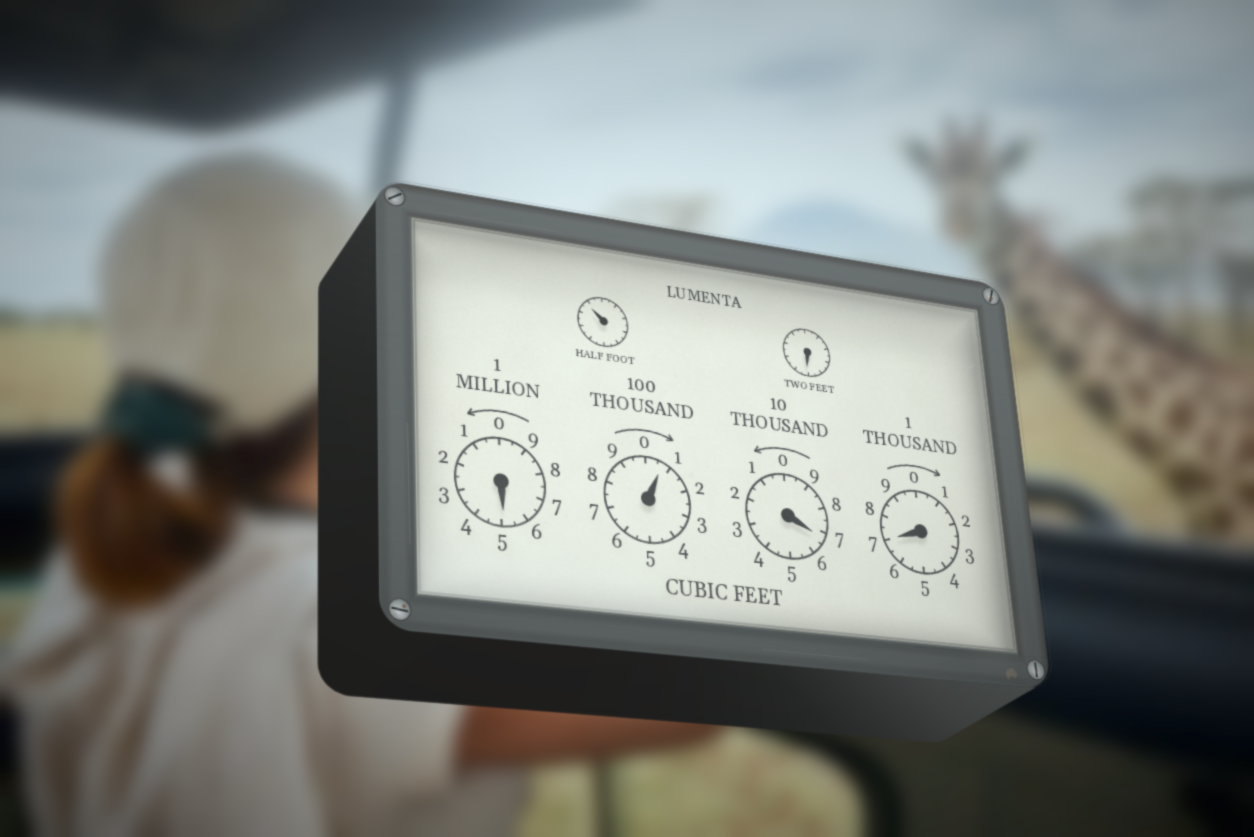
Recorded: {"value": 506700, "unit": "ft³"}
